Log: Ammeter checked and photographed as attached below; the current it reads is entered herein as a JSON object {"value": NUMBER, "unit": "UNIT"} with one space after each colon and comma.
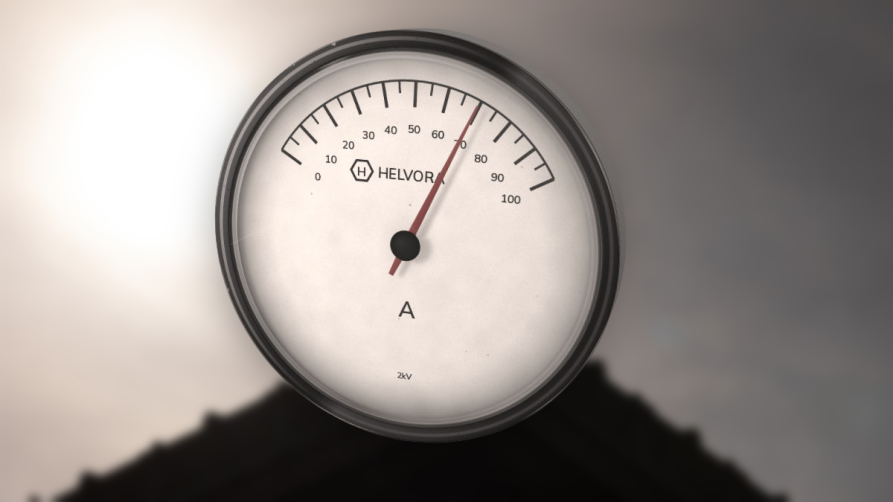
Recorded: {"value": 70, "unit": "A"}
